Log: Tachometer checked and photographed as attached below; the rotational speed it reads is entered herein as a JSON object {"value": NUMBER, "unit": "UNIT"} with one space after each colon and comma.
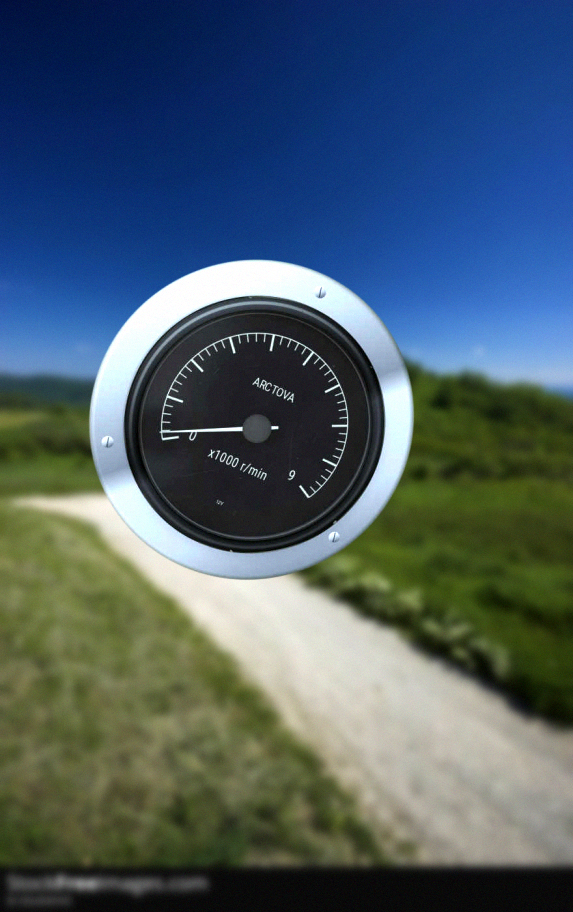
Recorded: {"value": 200, "unit": "rpm"}
